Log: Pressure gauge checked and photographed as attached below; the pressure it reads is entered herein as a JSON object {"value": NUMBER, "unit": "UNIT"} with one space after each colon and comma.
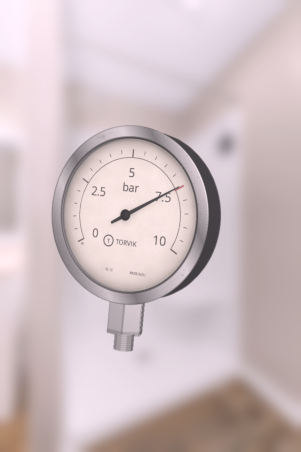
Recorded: {"value": 7.5, "unit": "bar"}
